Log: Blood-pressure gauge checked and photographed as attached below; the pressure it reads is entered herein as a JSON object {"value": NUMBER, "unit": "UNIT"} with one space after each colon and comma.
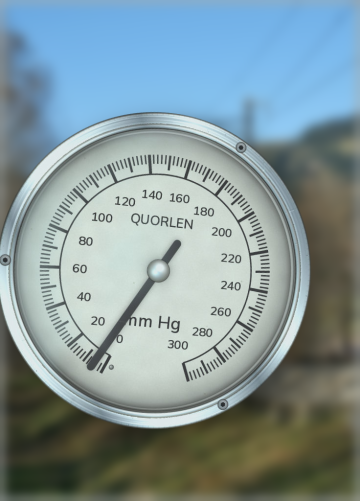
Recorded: {"value": 6, "unit": "mmHg"}
